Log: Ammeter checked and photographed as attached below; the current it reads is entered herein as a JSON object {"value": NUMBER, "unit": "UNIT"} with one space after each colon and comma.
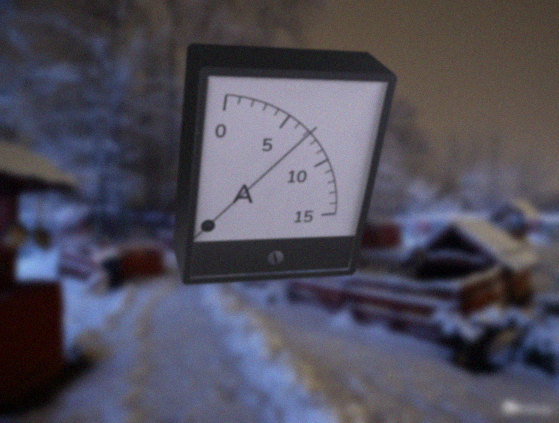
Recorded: {"value": 7, "unit": "A"}
